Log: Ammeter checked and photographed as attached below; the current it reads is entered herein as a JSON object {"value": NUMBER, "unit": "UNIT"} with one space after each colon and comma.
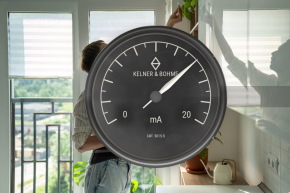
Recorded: {"value": 14, "unit": "mA"}
